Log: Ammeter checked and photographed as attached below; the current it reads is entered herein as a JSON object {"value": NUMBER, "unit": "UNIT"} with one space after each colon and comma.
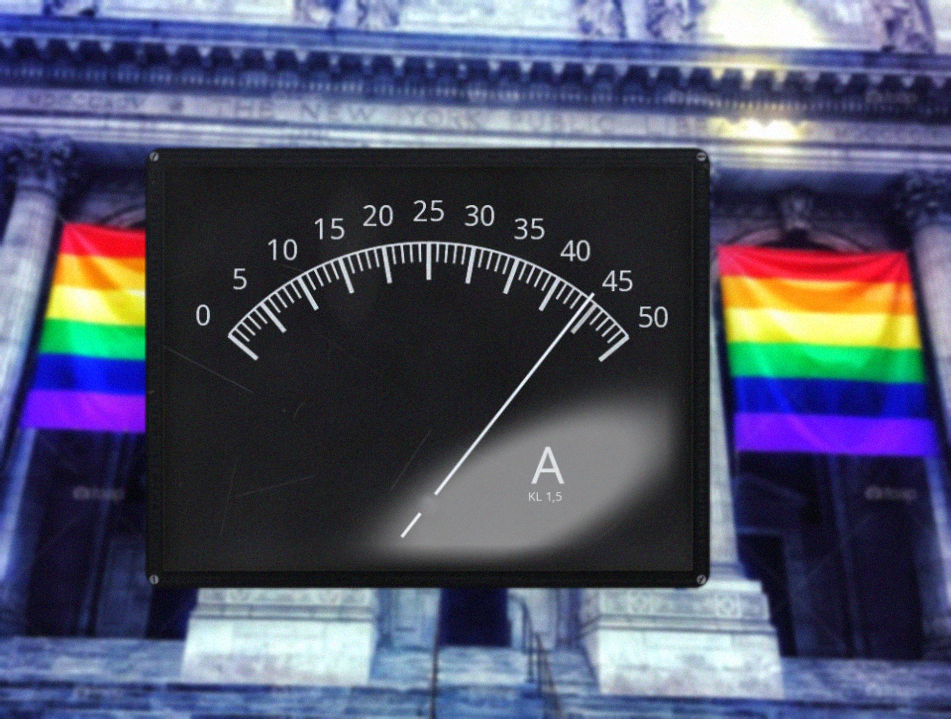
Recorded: {"value": 44, "unit": "A"}
